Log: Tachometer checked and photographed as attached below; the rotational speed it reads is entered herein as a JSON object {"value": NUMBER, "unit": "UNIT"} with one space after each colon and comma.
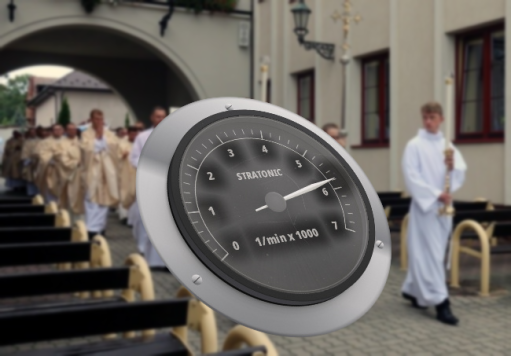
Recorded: {"value": 5800, "unit": "rpm"}
